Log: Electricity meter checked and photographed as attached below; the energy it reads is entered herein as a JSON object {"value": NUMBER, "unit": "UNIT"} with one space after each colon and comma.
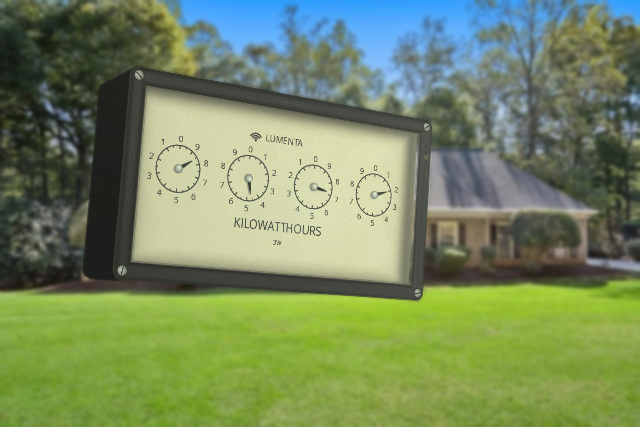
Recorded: {"value": 8472, "unit": "kWh"}
